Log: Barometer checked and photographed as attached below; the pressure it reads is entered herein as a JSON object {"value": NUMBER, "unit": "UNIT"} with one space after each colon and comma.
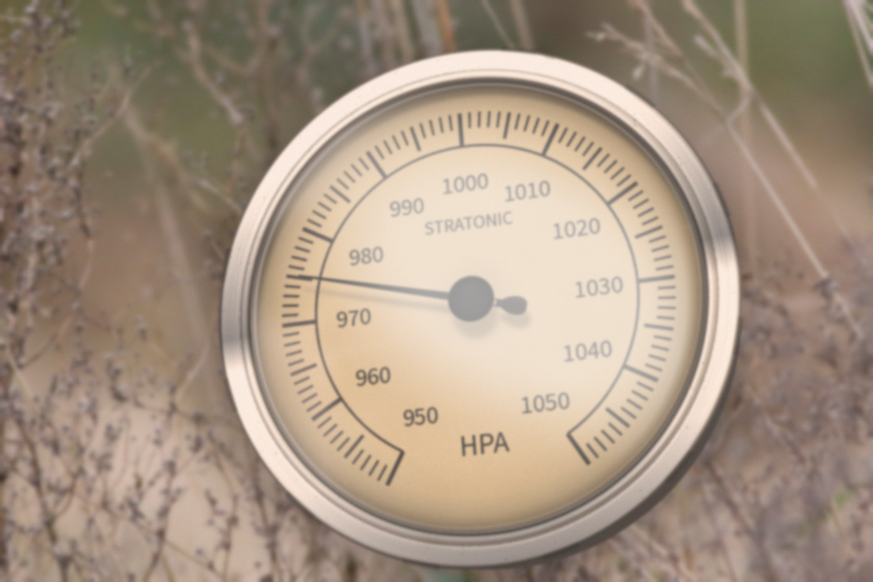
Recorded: {"value": 975, "unit": "hPa"}
